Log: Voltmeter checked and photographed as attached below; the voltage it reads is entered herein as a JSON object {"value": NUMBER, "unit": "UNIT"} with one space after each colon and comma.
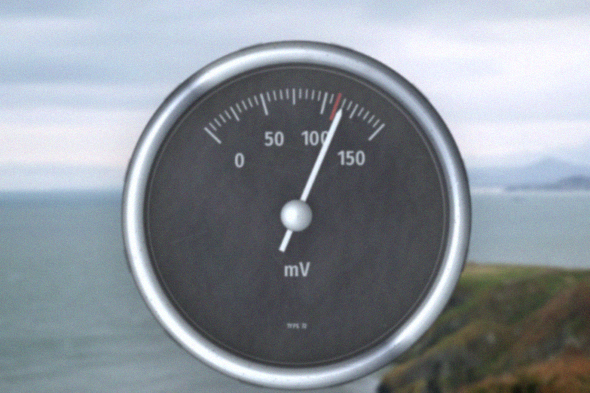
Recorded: {"value": 115, "unit": "mV"}
